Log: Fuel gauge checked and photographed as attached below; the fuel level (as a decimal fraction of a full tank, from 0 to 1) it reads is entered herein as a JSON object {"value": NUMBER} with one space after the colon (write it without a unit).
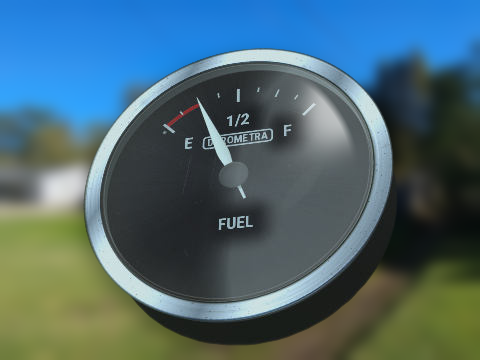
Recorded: {"value": 0.25}
